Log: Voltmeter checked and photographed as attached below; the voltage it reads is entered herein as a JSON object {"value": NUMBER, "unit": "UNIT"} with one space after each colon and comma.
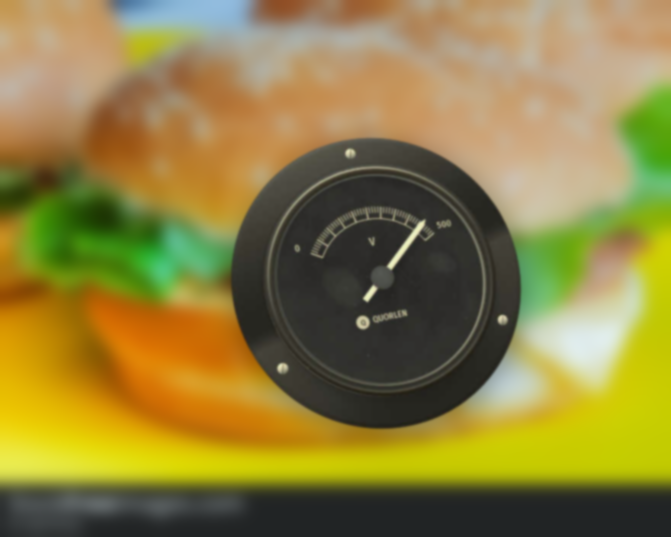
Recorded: {"value": 450, "unit": "V"}
